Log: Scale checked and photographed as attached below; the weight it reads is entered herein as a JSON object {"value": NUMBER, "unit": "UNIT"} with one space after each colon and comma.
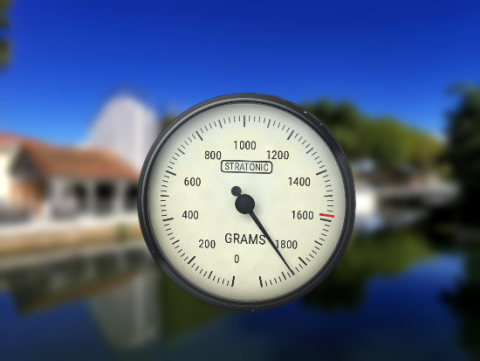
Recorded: {"value": 1860, "unit": "g"}
